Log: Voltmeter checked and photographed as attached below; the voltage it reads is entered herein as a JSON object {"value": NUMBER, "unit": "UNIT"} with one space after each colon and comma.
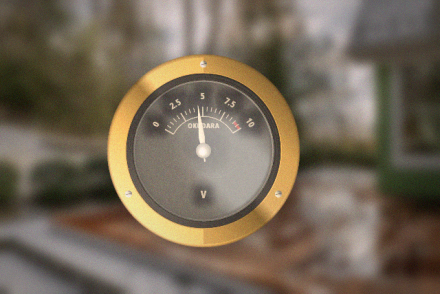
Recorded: {"value": 4.5, "unit": "V"}
